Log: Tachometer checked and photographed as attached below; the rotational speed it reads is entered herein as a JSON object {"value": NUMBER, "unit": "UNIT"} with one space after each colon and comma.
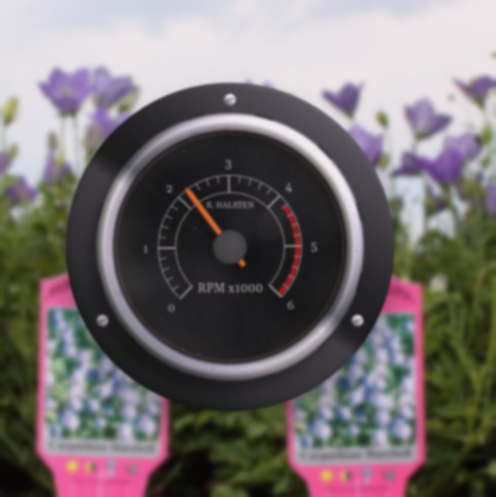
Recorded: {"value": 2200, "unit": "rpm"}
